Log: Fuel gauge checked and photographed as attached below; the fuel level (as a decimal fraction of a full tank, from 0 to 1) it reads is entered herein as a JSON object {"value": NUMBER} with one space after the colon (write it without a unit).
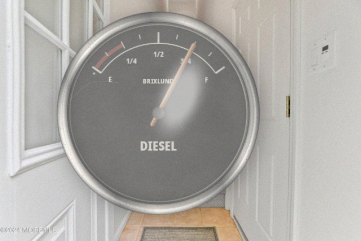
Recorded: {"value": 0.75}
